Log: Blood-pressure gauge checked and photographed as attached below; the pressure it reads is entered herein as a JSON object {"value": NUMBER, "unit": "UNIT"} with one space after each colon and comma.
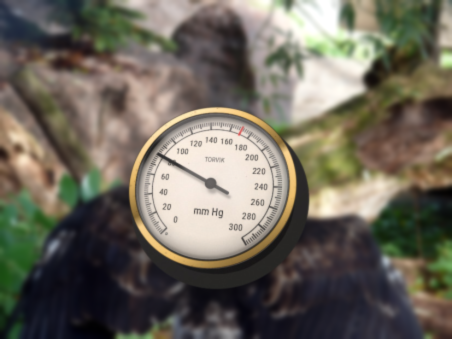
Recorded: {"value": 80, "unit": "mmHg"}
